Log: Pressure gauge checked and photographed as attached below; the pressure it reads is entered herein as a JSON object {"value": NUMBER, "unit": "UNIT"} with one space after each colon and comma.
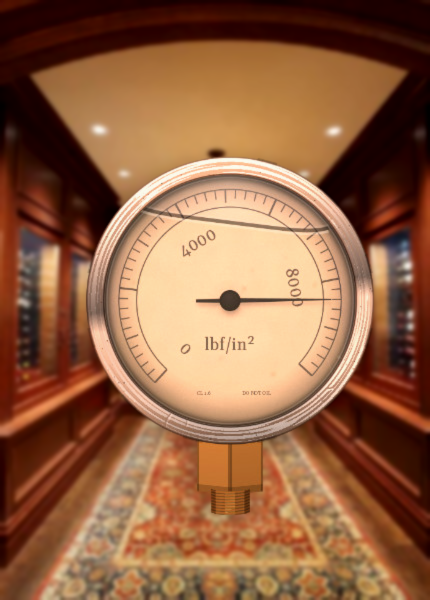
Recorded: {"value": 8400, "unit": "psi"}
